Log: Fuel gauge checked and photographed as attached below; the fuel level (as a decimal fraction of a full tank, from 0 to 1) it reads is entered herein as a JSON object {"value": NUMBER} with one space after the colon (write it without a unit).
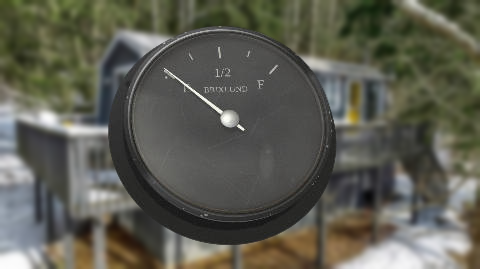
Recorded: {"value": 0}
